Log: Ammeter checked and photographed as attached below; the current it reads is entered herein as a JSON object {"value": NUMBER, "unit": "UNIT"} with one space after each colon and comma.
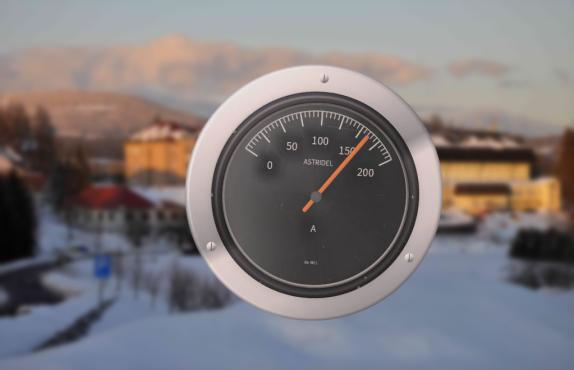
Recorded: {"value": 160, "unit": "A"}
